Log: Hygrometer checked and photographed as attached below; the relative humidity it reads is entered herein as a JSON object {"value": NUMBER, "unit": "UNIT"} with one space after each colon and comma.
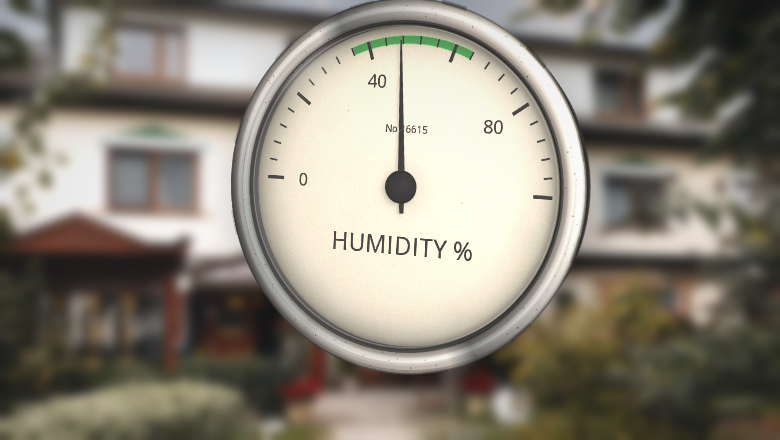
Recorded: {"value": 48, "unit": "%"}
